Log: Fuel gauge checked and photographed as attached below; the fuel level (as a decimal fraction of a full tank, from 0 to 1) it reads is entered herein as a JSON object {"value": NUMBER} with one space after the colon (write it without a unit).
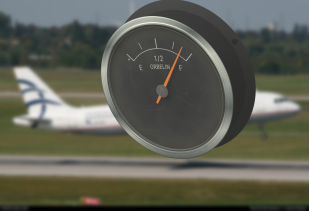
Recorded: {"value": 0.875}
